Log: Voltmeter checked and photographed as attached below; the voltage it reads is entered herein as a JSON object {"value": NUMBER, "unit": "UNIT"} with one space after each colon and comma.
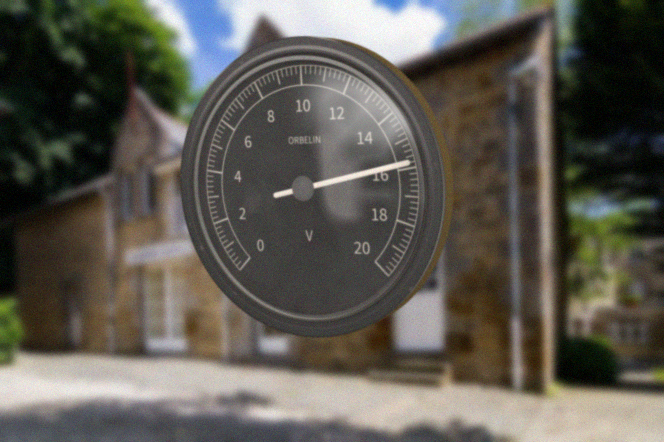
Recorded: {"value": 15.8, "unit": "V"}
